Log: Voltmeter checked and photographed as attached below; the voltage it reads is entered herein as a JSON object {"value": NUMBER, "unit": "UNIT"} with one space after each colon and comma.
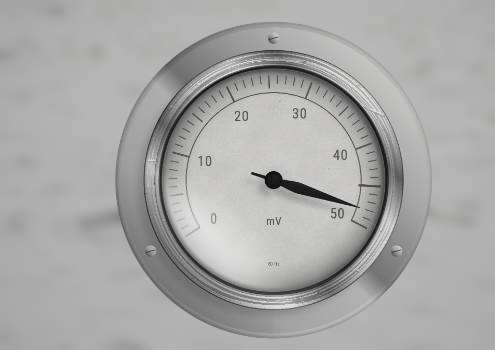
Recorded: {"value": 48, "unit": "mV"}
